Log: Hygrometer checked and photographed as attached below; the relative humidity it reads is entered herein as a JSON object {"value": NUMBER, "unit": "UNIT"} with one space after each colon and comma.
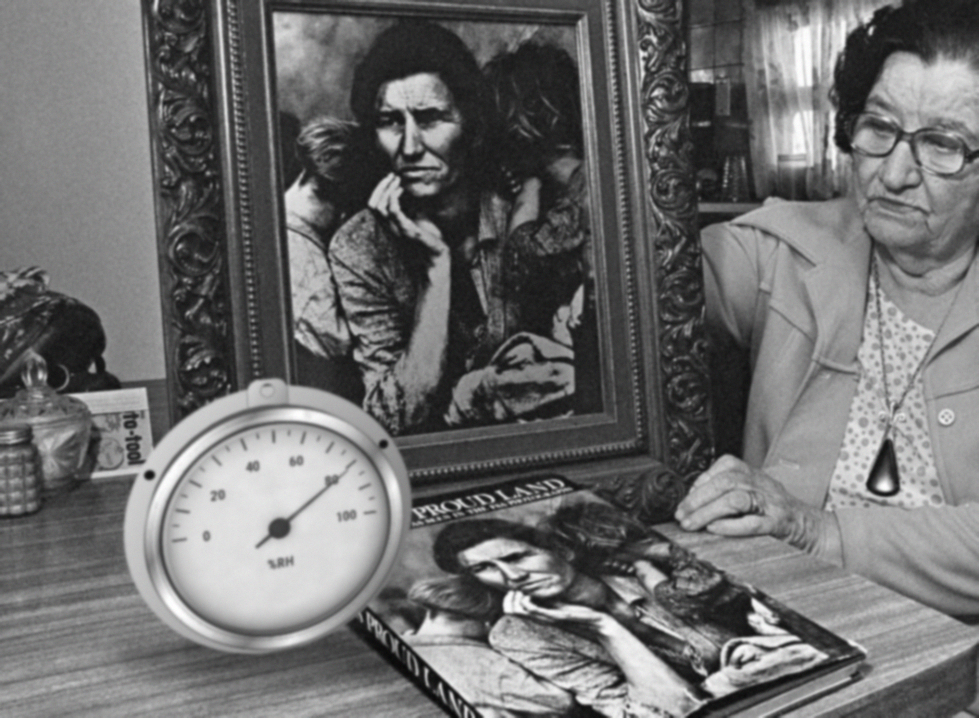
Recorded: {"value": 80, "unit": "%"}
